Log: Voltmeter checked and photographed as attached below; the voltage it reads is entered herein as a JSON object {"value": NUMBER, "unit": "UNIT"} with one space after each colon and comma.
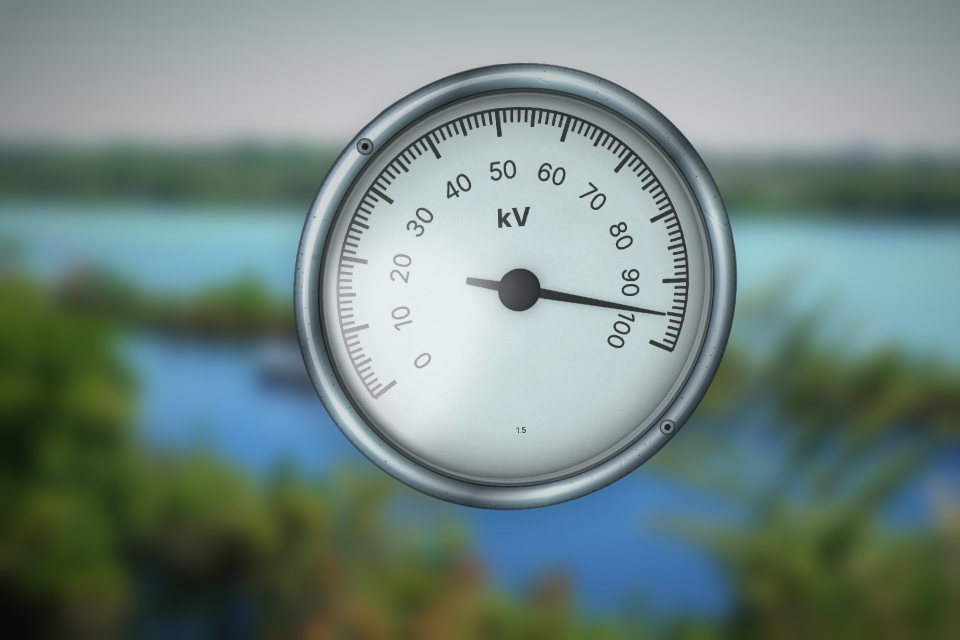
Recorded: {"value": 95, "unit": "kV"}
